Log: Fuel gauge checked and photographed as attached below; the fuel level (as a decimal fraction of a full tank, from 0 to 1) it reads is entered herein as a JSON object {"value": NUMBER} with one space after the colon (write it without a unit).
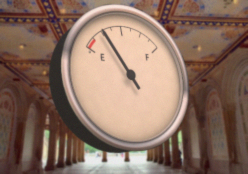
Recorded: {"value": 0.25}
